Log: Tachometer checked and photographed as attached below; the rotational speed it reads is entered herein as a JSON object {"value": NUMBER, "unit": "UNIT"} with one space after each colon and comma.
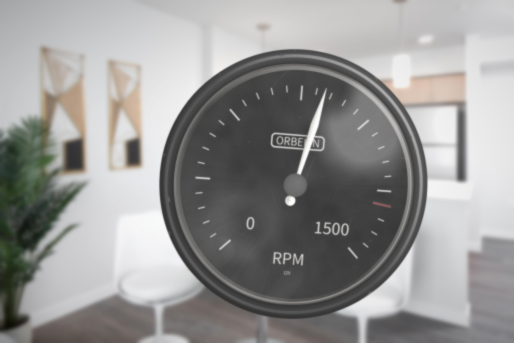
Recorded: {"value": 825, "unit": "rpm"}
